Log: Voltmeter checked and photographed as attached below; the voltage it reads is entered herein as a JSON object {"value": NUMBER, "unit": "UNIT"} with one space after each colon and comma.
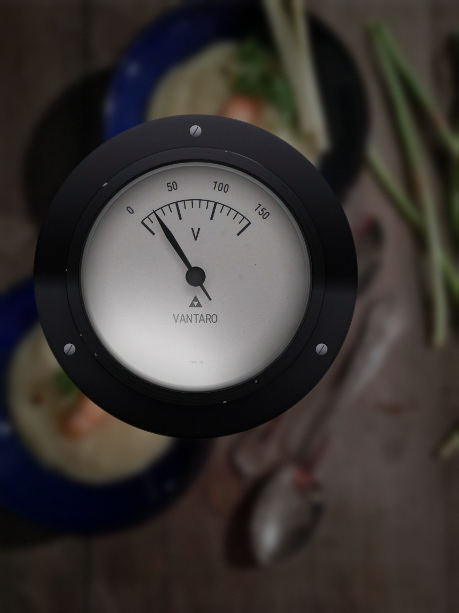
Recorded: {"value": 20, "unit": "V"}
